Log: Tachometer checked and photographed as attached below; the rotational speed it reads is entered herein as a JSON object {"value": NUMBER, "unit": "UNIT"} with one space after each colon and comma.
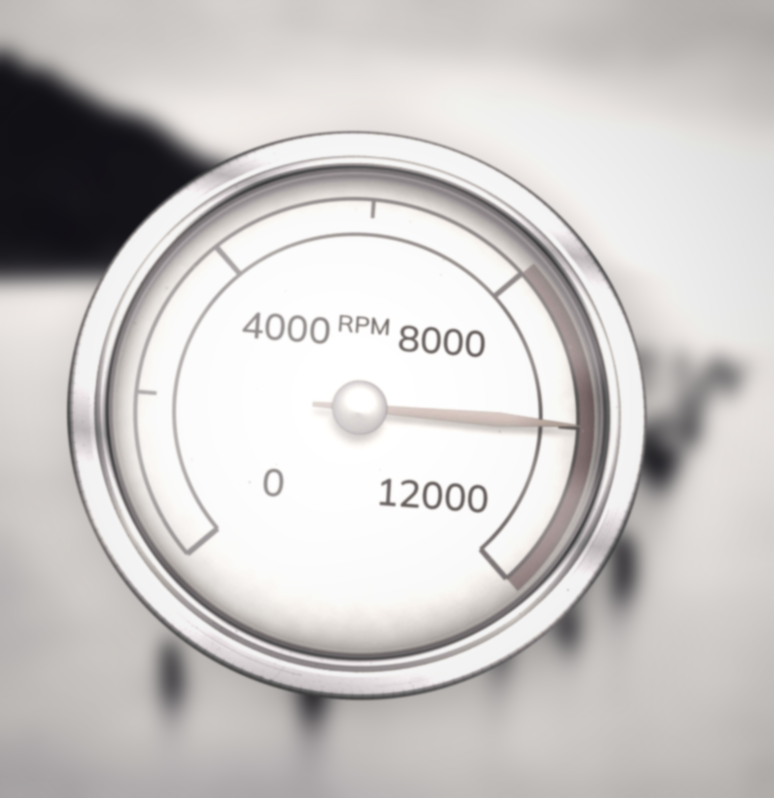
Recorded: {"value": 10000, "unit": "rpm"}
